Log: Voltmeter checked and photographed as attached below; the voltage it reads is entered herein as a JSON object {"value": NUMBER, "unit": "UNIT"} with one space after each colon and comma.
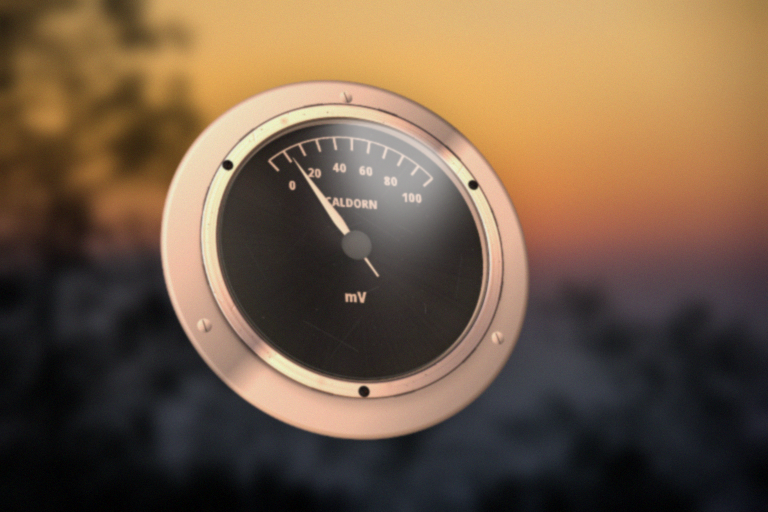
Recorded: {"value": 10, "unit": "mV"}
